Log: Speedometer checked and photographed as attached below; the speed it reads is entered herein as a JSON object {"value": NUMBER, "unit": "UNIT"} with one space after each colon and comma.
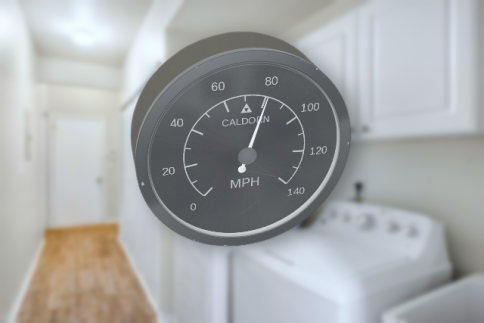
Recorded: {"value": 80, "unit": "mph"}
